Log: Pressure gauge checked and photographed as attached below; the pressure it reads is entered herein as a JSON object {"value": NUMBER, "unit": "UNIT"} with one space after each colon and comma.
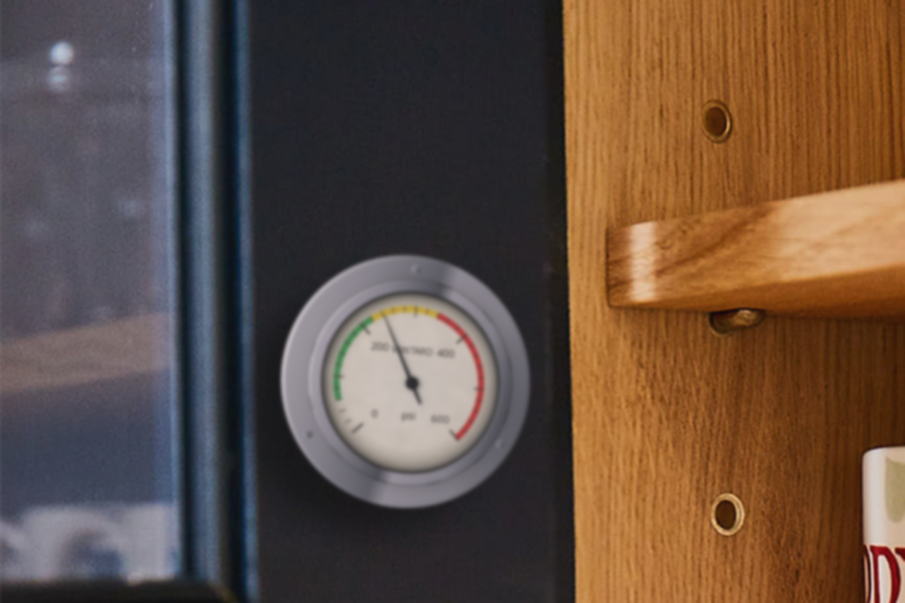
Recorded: {"value": 240, "unit": "psi"}
